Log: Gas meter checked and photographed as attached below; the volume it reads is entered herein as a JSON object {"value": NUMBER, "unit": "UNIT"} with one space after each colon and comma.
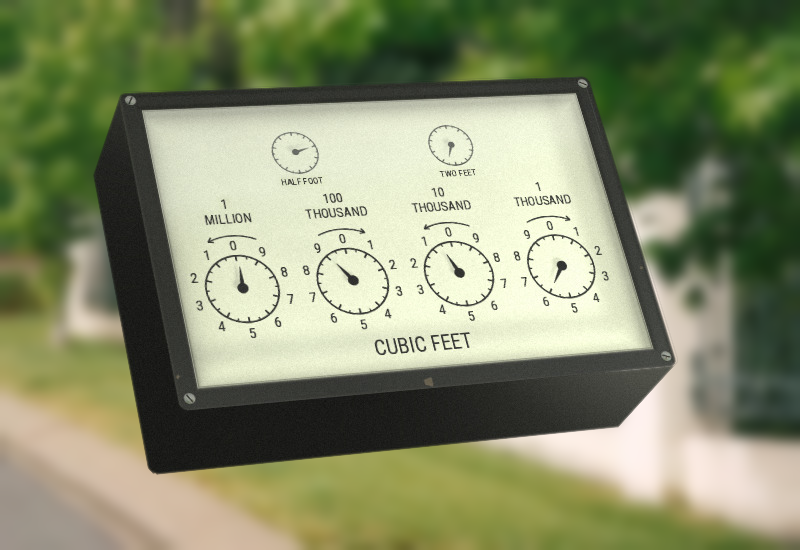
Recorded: {"value": 990600, "unit": "ft³"}
